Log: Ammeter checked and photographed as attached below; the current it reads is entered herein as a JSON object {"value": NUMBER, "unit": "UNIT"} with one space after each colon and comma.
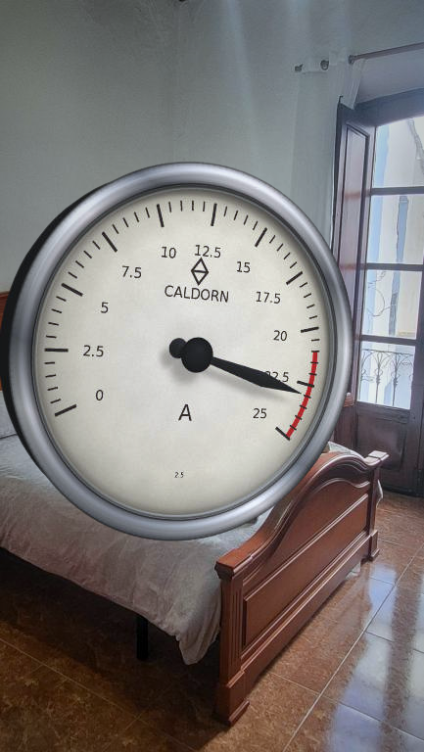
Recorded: {"value": 23, "unit": "A"}
